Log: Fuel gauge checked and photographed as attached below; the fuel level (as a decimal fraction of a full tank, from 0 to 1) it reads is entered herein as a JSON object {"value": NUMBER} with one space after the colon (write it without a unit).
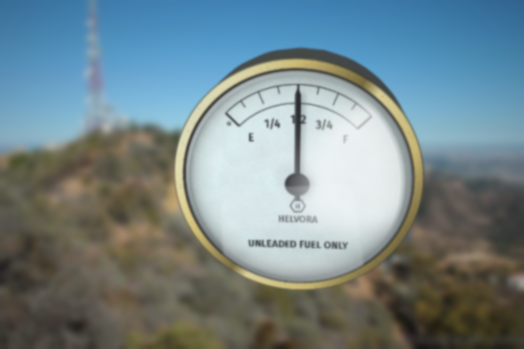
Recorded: {"value": 0.5}
